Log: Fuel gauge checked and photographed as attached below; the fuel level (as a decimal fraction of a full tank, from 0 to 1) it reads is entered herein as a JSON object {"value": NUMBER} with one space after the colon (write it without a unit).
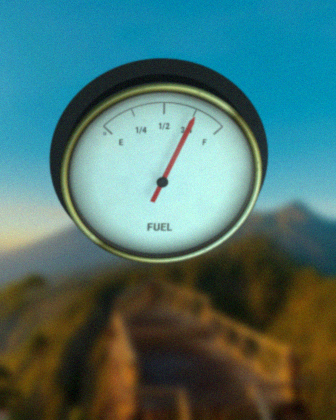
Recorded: {"value": 0.75}
